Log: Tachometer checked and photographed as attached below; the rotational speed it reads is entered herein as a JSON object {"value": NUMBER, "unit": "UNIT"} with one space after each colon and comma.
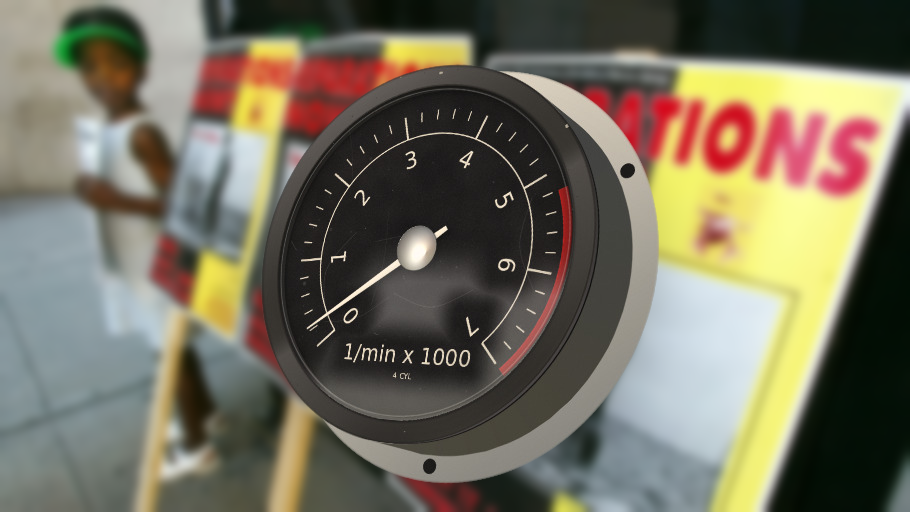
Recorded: {"value": 200, "unit": "rpm"}
